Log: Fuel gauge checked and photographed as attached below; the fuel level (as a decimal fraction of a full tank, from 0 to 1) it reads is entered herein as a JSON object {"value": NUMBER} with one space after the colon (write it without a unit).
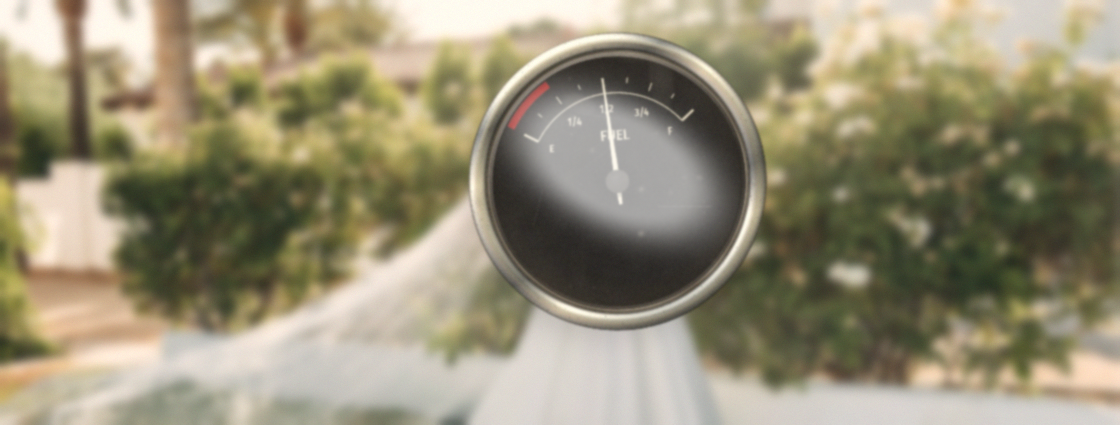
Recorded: {"value": 0.5}
